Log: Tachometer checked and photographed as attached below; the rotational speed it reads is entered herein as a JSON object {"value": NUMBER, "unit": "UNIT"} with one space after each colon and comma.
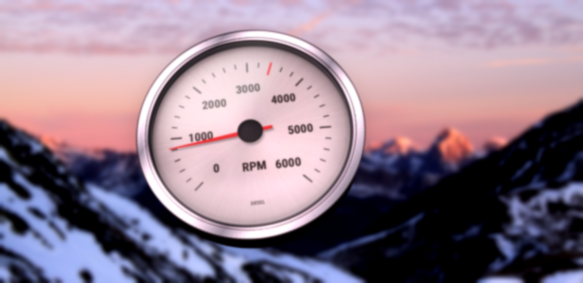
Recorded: {"value": 800, "unit": "rpm"}
